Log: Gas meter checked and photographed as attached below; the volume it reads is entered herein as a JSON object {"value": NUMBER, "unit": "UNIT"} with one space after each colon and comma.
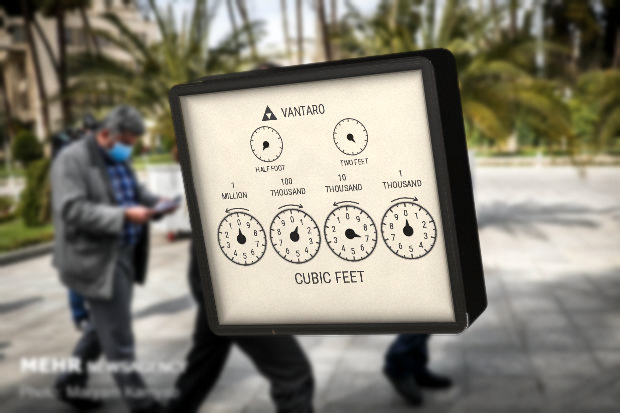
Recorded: {"value": 7000, "unit": "ft³"}
